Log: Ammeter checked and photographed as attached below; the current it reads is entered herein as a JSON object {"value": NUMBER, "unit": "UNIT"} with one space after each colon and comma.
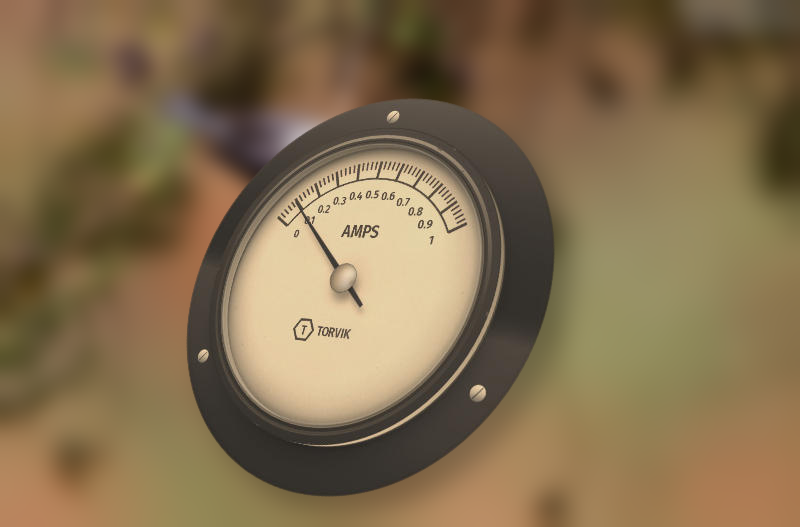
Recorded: {"value": 0.1, "unit": "A"}
